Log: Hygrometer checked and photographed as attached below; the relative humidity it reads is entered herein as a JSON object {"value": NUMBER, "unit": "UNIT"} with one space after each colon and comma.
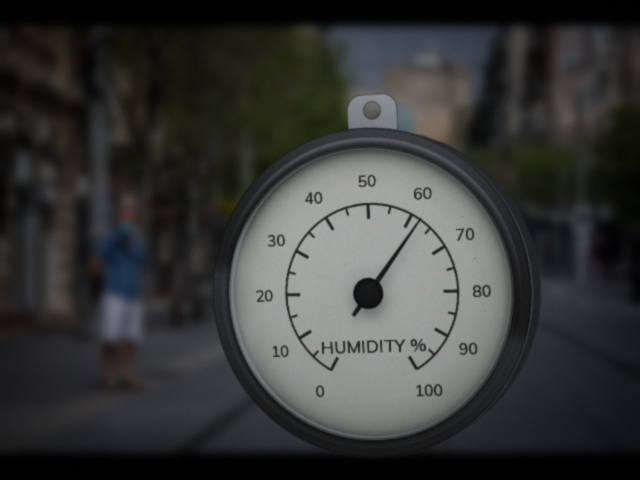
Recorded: {"value": 62.5, "unit": "%"}
